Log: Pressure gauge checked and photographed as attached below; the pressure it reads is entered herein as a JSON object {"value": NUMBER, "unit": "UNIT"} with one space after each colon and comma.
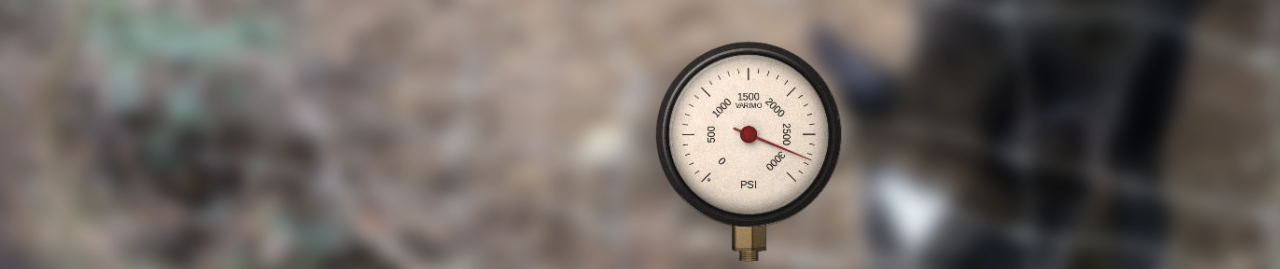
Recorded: {"value": 2750, "unit": "psi"}
